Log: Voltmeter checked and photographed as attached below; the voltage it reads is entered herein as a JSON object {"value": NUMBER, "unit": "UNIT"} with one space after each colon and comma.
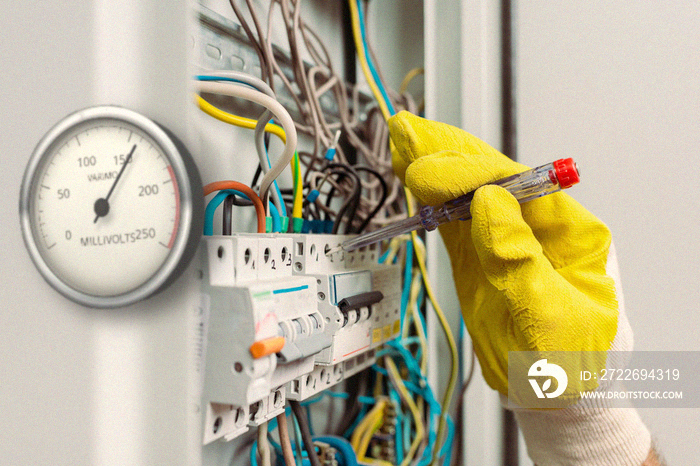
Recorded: {"value": 160, "unit": "mV"}
